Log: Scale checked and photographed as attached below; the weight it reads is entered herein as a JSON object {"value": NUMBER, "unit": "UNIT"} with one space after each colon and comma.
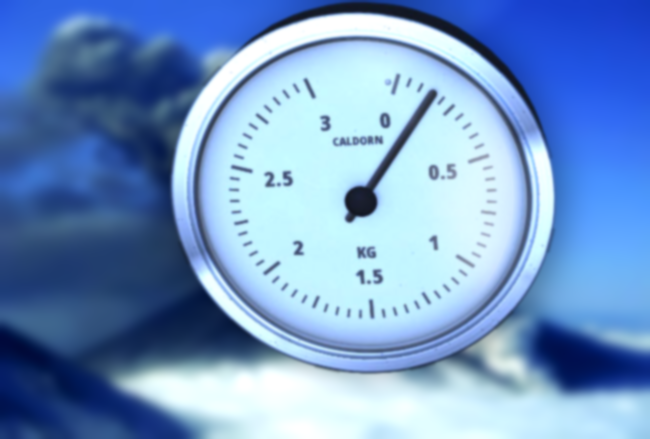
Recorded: {"value": 0.15, "unit": "kg"}
